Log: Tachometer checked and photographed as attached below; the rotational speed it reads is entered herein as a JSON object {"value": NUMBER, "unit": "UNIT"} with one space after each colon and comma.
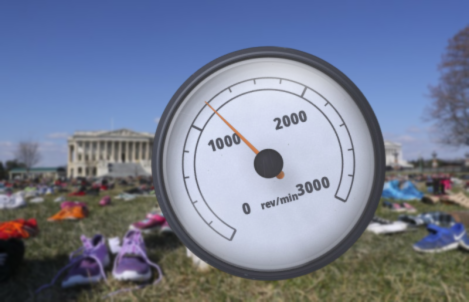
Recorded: {"value": 1200, "unit": "rpm"}
